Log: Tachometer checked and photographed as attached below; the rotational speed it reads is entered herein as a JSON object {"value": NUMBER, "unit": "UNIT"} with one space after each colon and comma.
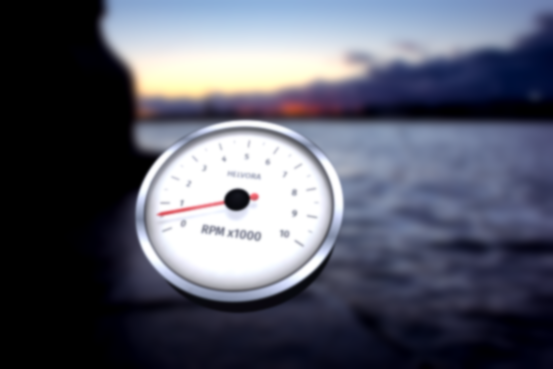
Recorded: {"value": 500, "unit": "rpm"}
